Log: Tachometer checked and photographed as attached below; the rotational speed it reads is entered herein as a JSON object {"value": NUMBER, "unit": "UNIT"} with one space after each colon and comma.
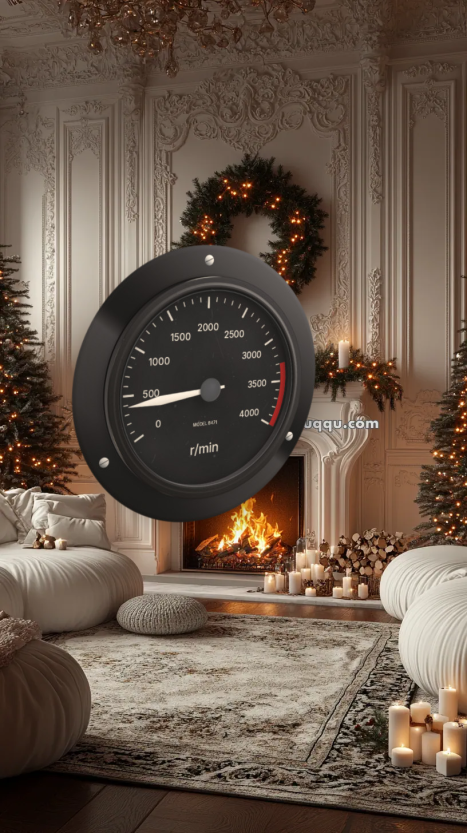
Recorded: {"value": 400, "unit": "rpm"}
